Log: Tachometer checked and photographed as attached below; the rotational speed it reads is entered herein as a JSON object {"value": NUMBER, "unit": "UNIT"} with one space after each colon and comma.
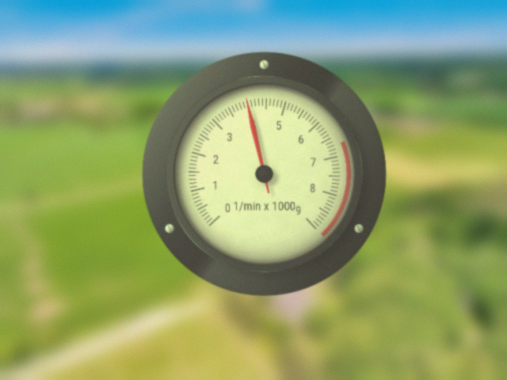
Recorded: {"value": 4000, "unit": "rpm"}
